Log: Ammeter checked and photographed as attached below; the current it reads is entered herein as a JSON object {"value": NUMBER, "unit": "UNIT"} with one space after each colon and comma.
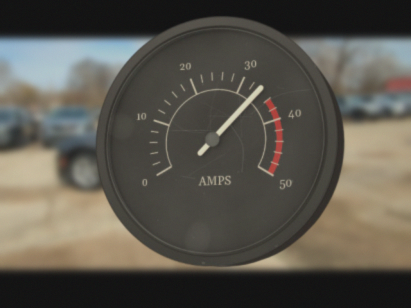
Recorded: {"value": 34, "unit": "A"}
